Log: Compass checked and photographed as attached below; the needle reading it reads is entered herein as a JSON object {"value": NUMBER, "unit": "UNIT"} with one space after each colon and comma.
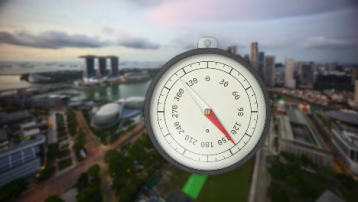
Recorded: {"value": 140, "unit": "°"}
